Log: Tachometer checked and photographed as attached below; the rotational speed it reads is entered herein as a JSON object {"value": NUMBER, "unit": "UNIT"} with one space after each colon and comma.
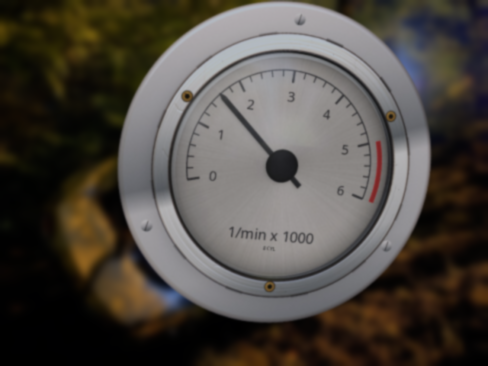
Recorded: {"value": 1600, "unit": "rpm"}
